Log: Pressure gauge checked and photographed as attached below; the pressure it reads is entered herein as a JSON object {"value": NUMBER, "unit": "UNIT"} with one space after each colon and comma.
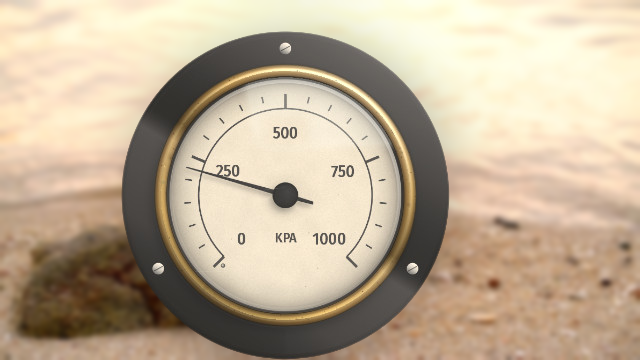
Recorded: {"value": 225, "unit": "kPa"}
